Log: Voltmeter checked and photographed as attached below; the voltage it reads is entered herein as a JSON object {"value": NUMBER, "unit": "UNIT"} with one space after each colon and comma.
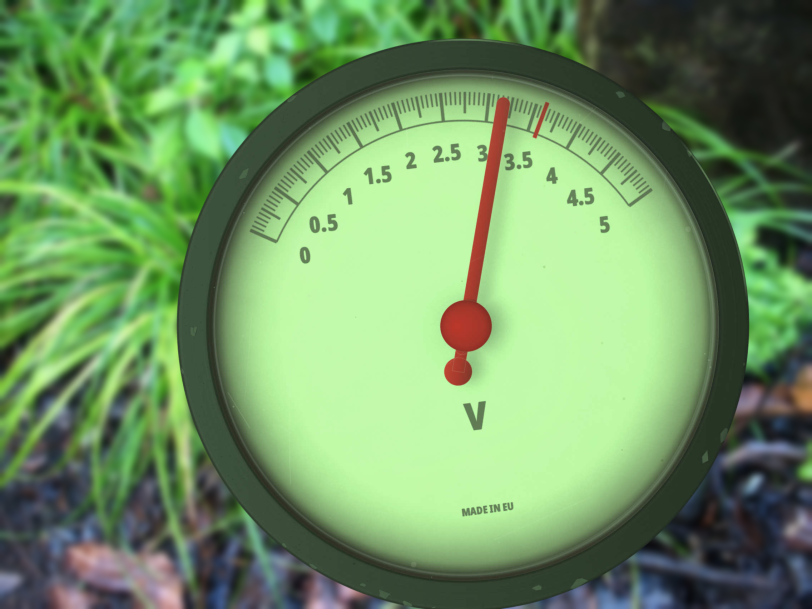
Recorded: {"value": 3.15, "unit": "V"}
